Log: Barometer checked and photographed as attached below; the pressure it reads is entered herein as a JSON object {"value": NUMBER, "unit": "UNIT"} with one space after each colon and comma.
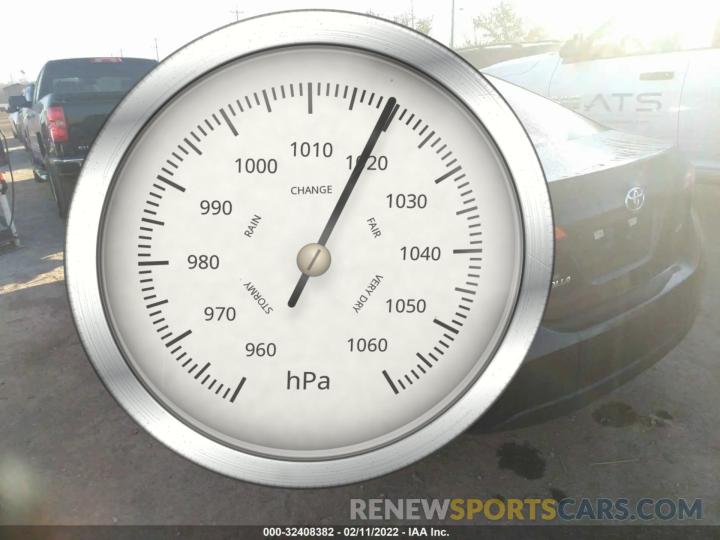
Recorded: {"value": 1019, "unit": "hPa"}
